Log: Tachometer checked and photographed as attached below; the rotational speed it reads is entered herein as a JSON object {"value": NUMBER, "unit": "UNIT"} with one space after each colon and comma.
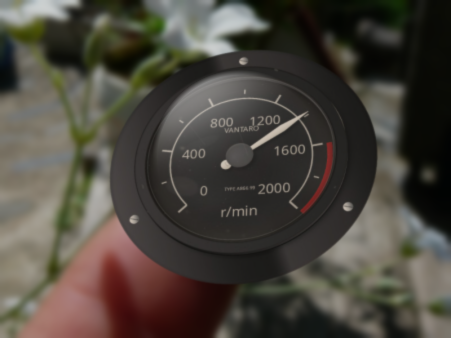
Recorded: {"value": 1400, "unit": "rpm"}
